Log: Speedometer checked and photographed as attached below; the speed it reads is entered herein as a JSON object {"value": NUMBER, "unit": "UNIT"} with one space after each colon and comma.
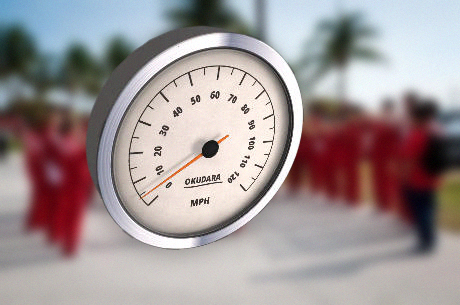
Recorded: {"value": 5, "unit": "mph"}
